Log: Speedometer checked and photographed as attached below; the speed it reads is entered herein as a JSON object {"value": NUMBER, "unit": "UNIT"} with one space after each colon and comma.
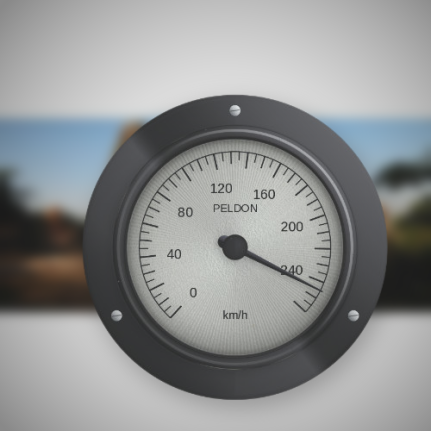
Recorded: {"value": 245, "unit": "km/h"}
